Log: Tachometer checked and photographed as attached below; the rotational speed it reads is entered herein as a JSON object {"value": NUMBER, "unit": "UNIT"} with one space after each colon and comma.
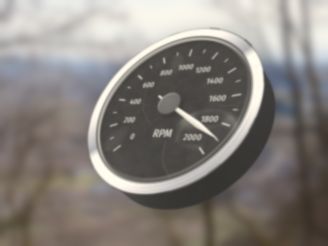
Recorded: {"value": 1900, "unit": "rpm"}
